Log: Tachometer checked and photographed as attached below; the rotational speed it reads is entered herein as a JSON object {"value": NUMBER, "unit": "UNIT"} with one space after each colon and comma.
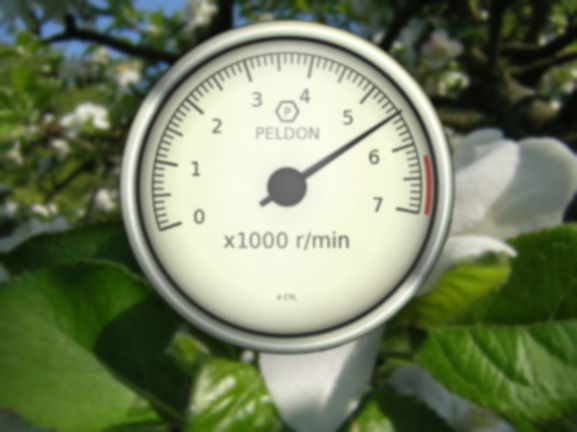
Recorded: {"value": 5500, "unit": "rpm"}
